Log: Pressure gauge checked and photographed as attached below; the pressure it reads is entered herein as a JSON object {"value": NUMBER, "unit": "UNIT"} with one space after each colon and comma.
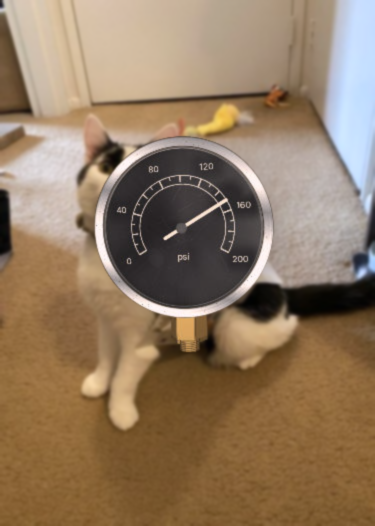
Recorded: {"value": 150, "unit": "psi"}
